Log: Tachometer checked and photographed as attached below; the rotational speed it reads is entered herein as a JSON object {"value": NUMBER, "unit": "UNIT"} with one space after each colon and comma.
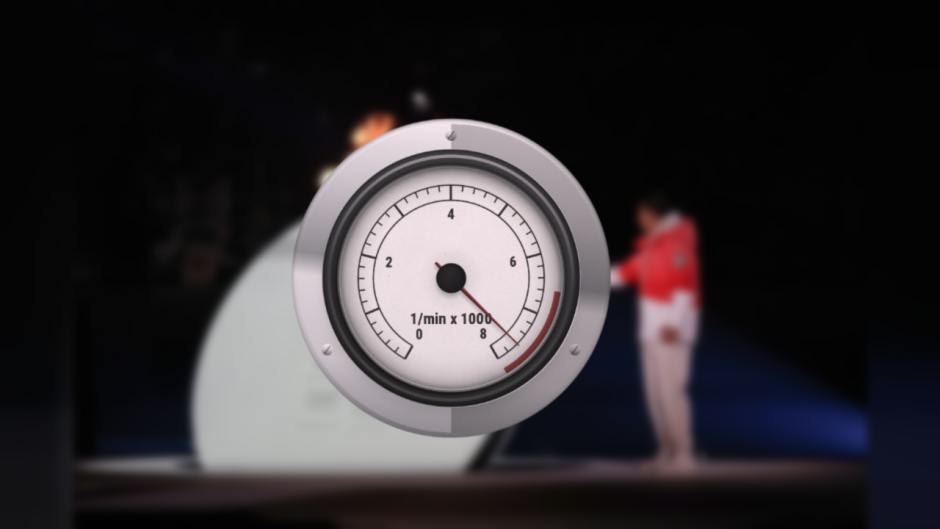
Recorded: {"value": 7600, "unit": "rpm"}
